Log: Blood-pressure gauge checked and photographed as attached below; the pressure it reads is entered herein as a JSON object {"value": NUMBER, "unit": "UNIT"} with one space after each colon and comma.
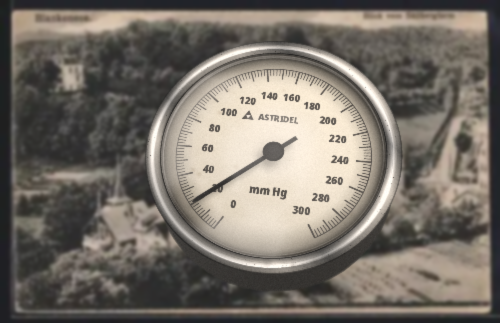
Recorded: {"value": 20, "unit": "mmHg"}
